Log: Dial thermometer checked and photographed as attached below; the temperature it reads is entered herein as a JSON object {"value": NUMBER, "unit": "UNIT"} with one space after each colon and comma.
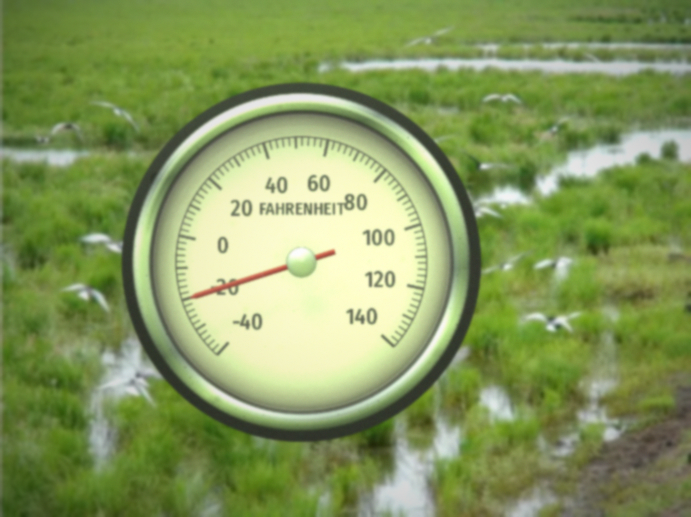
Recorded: {"value": -20, "unit": "°F"}
